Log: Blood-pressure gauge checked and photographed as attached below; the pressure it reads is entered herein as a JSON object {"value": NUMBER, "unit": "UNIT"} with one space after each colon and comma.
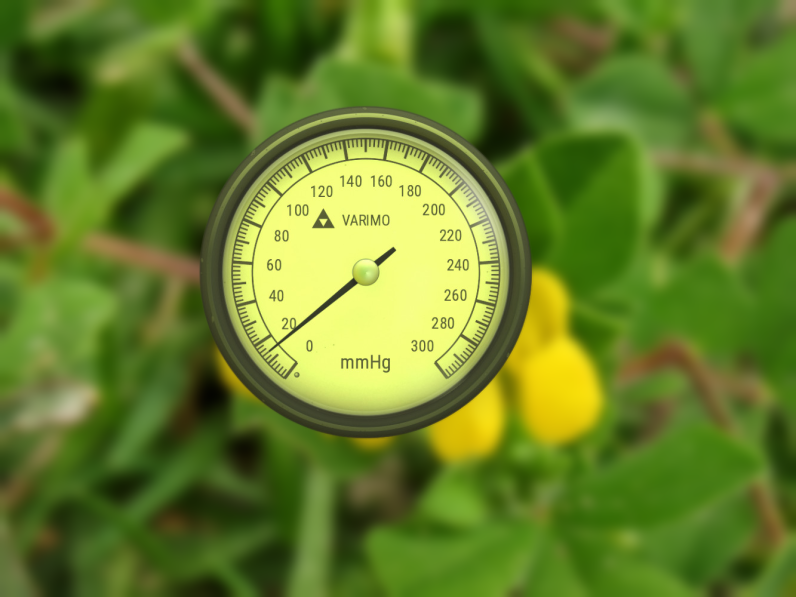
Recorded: {"value": 14, "unit": "mmHg"}
